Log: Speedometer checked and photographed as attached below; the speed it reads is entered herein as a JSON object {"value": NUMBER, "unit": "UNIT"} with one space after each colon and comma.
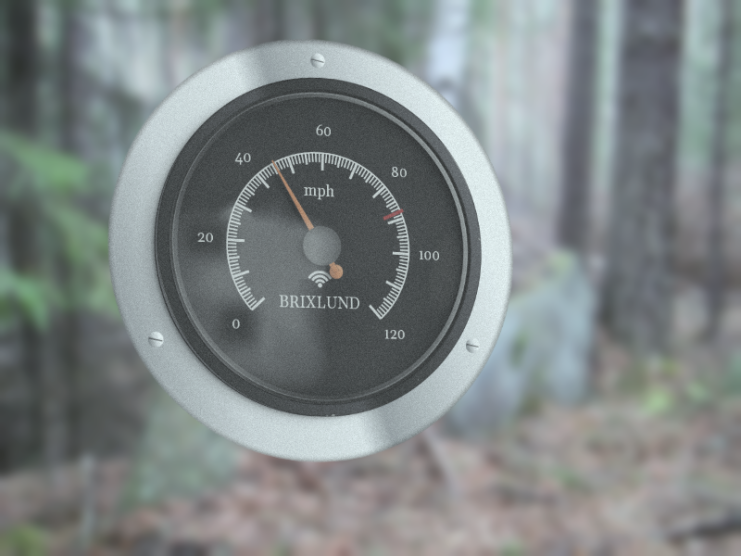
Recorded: {"value": 45, "unit": "mph"}
